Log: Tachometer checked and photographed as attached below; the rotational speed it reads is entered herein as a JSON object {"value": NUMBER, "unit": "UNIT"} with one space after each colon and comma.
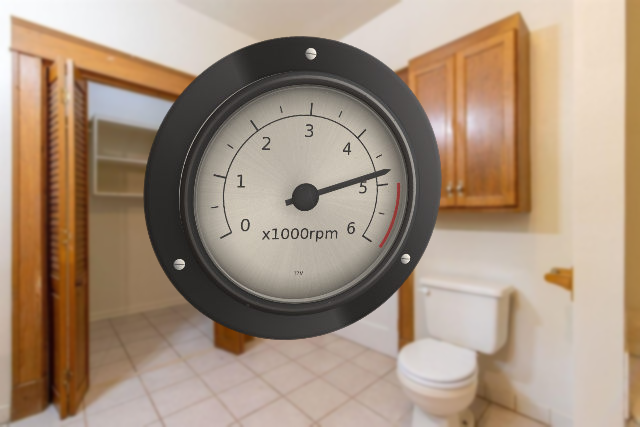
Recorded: {"value": 4750, "unit": "rpm"}
